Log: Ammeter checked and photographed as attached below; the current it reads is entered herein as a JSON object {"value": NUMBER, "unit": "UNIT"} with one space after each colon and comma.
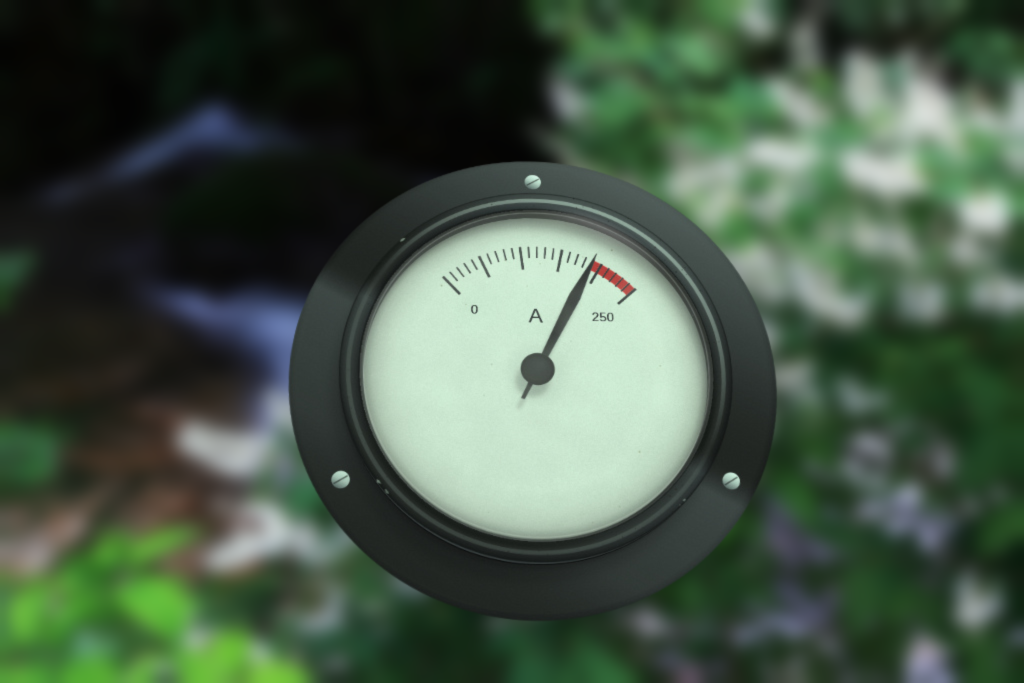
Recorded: {"value": 190, "unit": "A"}
